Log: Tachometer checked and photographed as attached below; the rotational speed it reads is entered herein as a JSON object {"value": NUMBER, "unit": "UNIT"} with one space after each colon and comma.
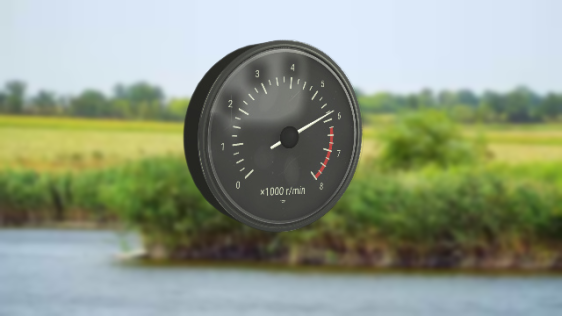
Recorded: {"value": 5750, "unit": "rpm"}
